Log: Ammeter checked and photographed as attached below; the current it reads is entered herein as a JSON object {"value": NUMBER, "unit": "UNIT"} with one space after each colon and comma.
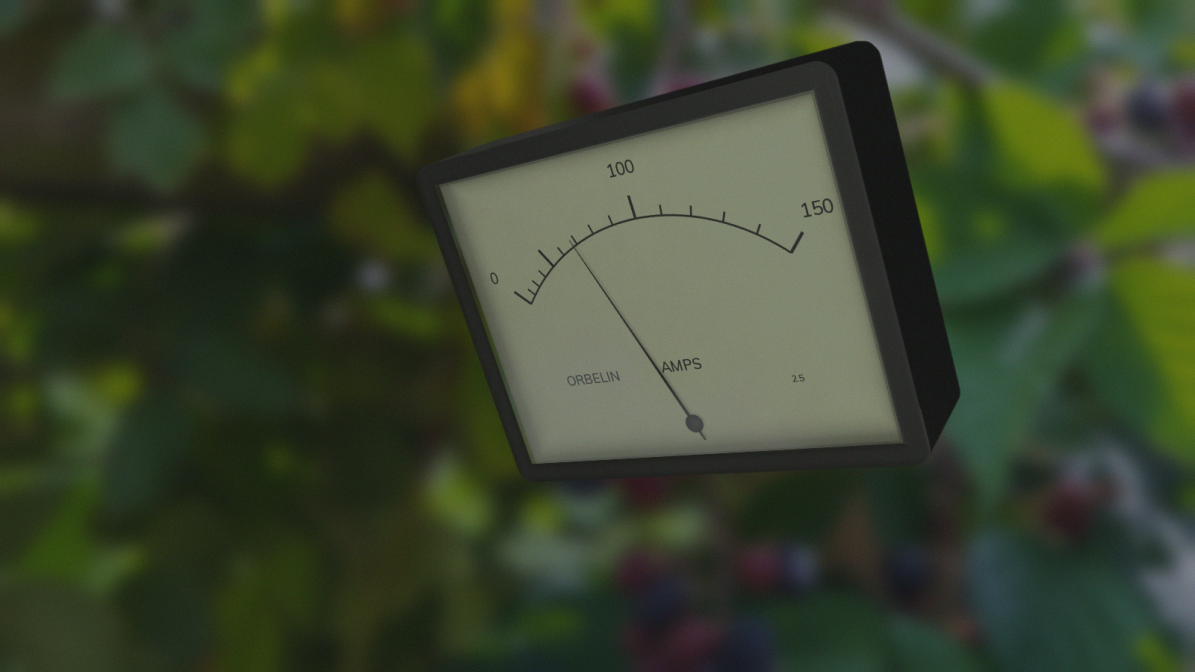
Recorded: {"value": 70, "unit": "A"}
